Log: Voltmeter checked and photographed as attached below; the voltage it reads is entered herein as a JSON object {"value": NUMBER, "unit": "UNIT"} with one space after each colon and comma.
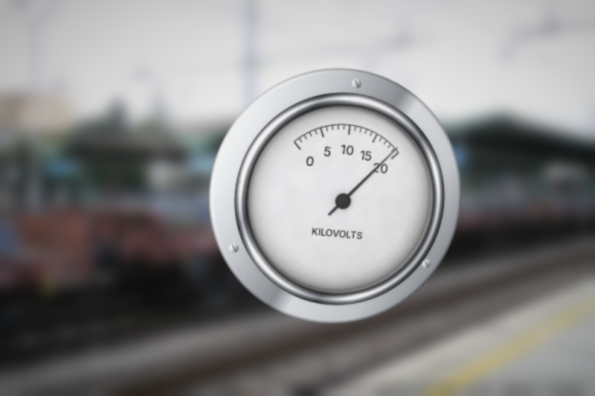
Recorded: {"value": 19, "unit": "kV"}
